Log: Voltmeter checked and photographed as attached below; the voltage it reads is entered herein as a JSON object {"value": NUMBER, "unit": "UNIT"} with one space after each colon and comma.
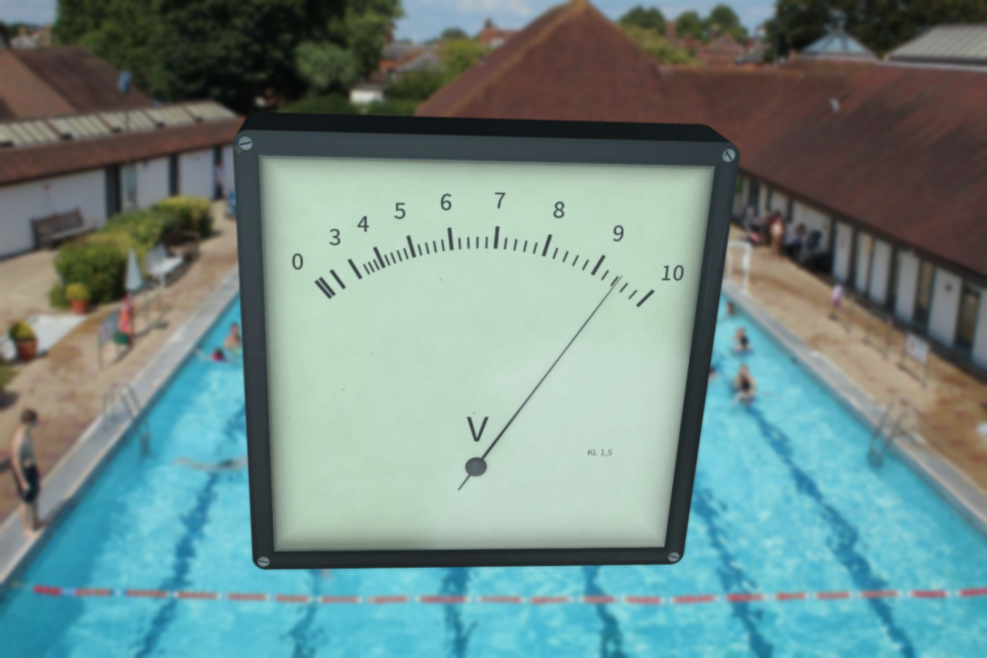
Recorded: {"value": 9.4, "unit": "V"}
